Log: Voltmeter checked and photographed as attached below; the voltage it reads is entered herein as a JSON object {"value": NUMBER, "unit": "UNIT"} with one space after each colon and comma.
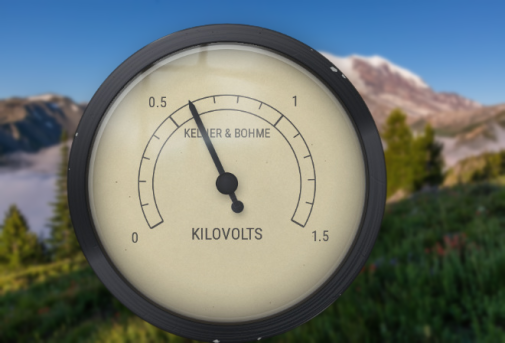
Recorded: {"value": 0.6, "unit": "kV"}
